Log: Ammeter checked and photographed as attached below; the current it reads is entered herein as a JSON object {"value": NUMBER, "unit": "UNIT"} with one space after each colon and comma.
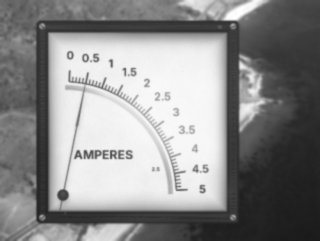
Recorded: {"value": 0.5, "unit": "A"}
